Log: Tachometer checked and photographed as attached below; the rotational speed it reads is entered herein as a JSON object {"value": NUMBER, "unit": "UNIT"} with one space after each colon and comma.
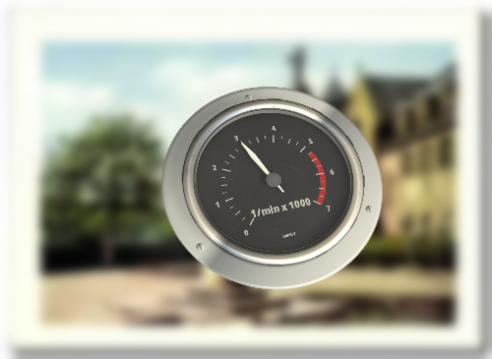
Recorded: {"value": 3000, "unit": "rpm"}
